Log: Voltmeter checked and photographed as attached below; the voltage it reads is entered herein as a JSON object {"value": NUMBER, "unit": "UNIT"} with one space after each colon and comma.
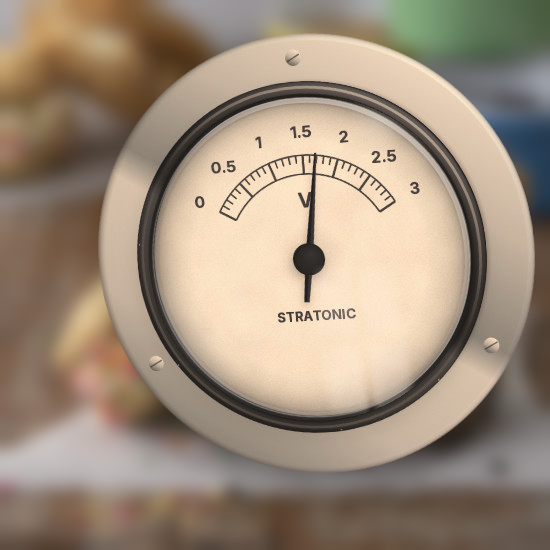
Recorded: {"value": 1.7, "unit": "V"}
